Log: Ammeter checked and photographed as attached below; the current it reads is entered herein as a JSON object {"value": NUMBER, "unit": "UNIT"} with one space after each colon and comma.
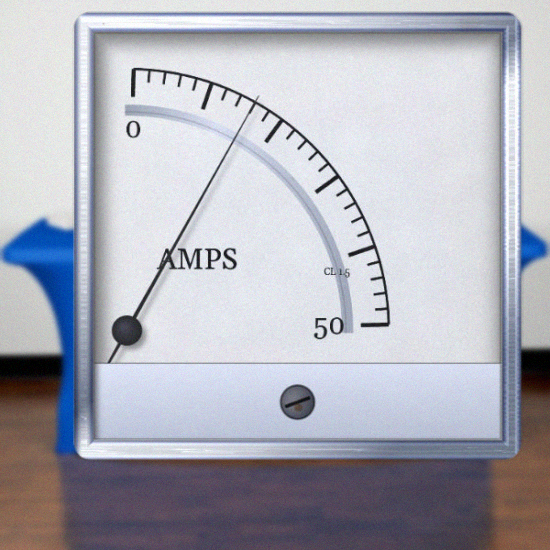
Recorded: {"value": 16, "unit": "A"}
